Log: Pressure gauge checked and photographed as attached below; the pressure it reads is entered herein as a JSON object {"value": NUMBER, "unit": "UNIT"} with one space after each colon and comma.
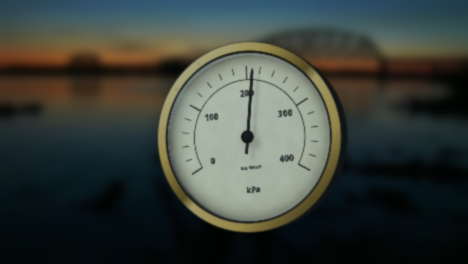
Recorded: {"value": 210, "unit": "kPa"}
